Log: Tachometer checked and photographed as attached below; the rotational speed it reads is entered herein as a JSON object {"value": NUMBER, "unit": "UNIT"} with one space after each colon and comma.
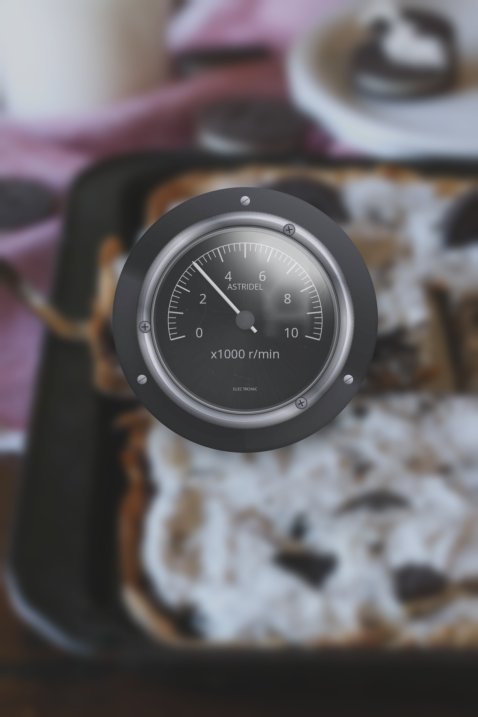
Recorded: {"value": 3000, "unit": "rpm"}
